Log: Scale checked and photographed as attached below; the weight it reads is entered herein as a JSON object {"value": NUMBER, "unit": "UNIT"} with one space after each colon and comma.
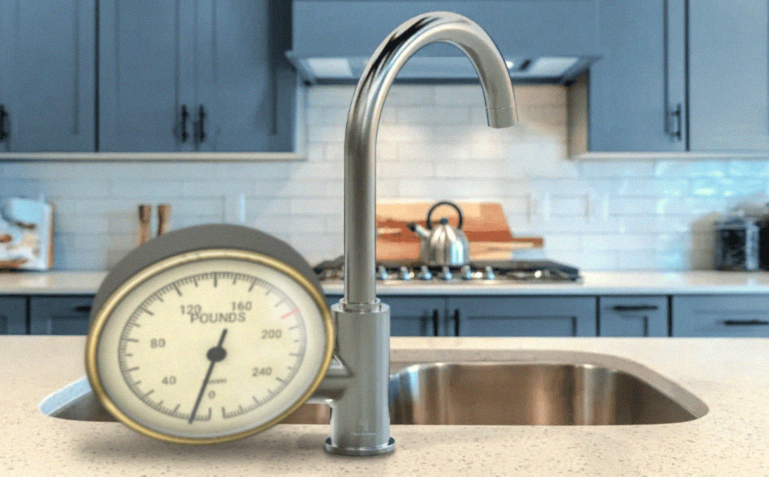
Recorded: {"value": 10, "unit": "lb"}
